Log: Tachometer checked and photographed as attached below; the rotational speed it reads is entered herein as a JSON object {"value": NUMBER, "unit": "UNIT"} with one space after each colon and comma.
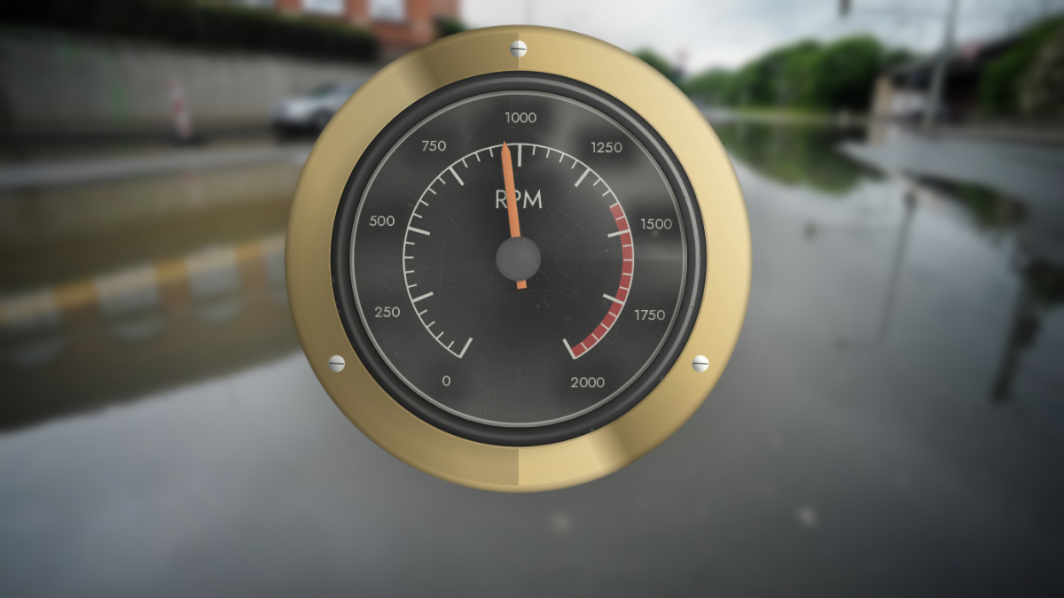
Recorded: {"value": 950, "unit": "rpm"}
